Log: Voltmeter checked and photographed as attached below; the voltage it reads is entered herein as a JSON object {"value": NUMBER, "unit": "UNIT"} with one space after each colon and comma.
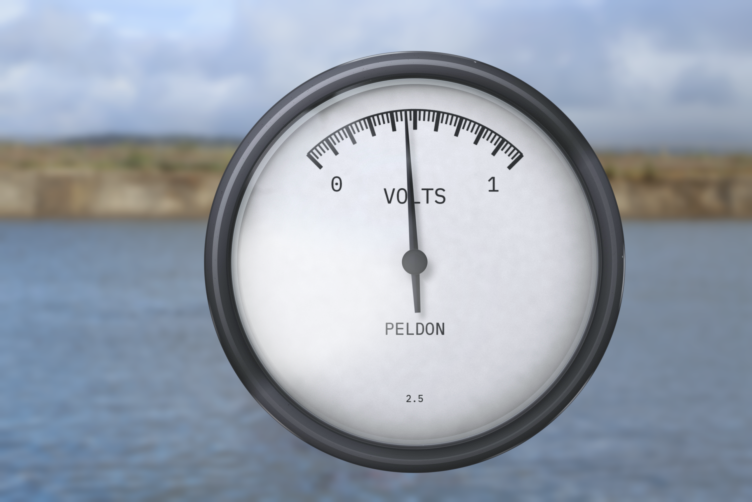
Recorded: {"value": 0.46, "unit": "V"}
